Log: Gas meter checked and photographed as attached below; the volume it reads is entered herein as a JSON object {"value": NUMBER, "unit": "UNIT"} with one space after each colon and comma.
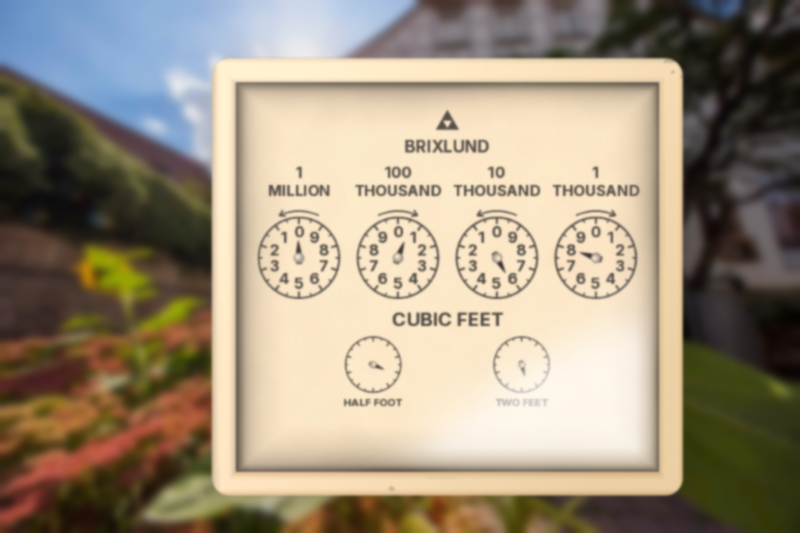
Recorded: {"value": 5800, "unit": "ft³"}
